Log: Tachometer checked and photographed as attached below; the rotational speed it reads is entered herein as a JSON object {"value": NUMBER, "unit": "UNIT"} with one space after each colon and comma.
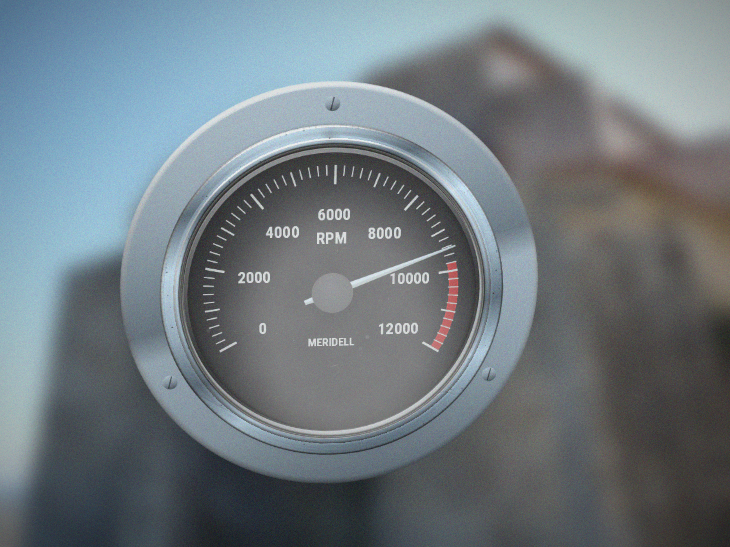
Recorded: {"value": 9400, "unit": "rpm"}
